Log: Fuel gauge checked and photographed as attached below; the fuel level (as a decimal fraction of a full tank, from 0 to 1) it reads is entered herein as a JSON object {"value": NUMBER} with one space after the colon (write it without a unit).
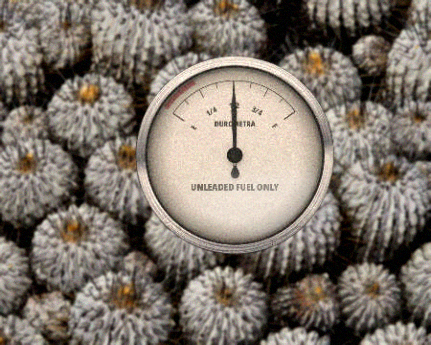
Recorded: {"value": 0.5}
